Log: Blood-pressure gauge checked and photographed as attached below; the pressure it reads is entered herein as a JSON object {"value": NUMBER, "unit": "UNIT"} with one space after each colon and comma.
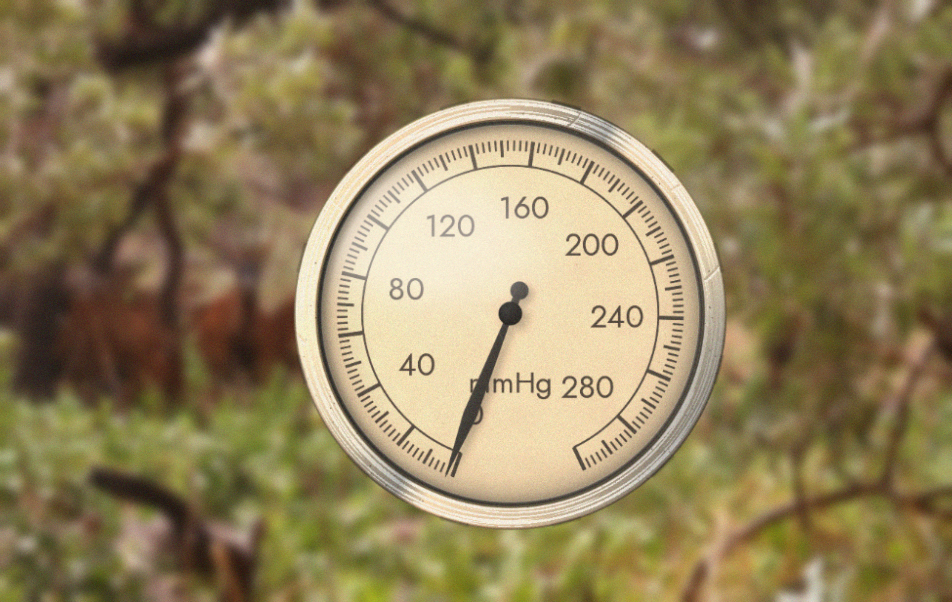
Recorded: {"value": 2, "unit": "mmHg"}
